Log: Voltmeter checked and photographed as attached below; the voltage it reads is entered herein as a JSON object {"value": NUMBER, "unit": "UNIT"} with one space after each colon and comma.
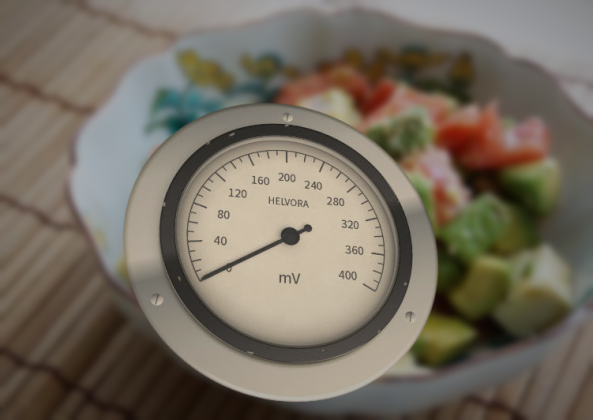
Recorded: {"value": 0, "unit": "mV"}
